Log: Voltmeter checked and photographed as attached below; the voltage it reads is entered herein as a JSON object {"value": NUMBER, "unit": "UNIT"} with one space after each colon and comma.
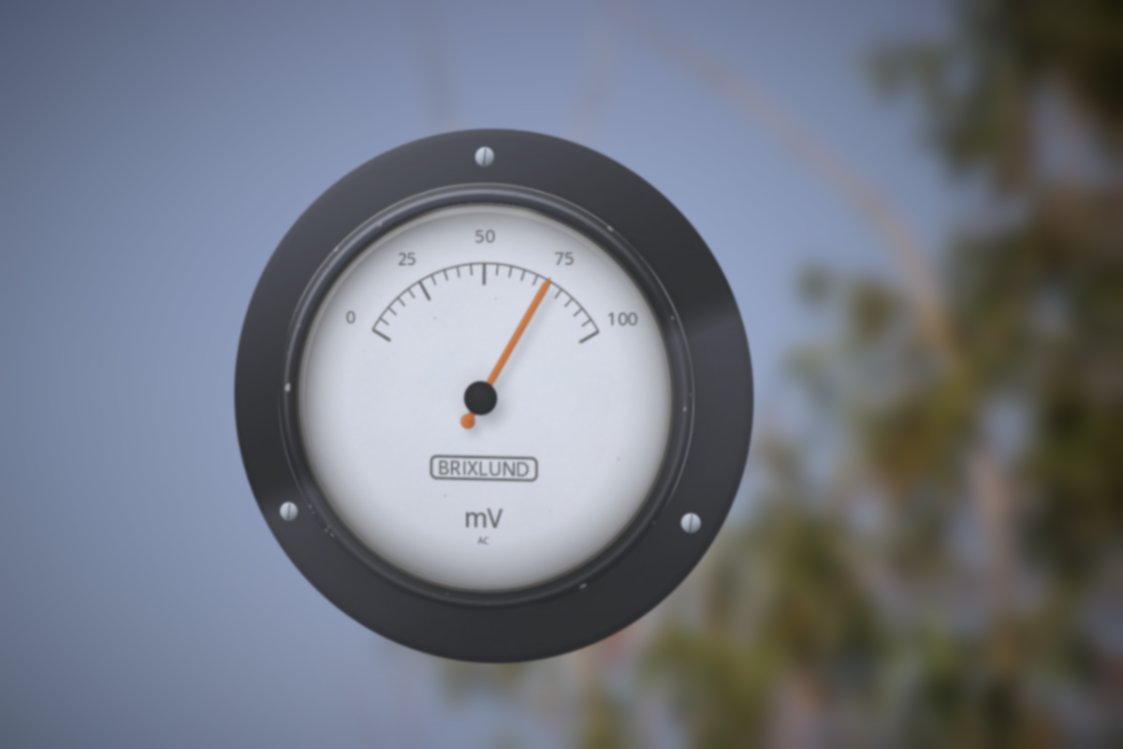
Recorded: {"value": 75, "unit": "mV"}
